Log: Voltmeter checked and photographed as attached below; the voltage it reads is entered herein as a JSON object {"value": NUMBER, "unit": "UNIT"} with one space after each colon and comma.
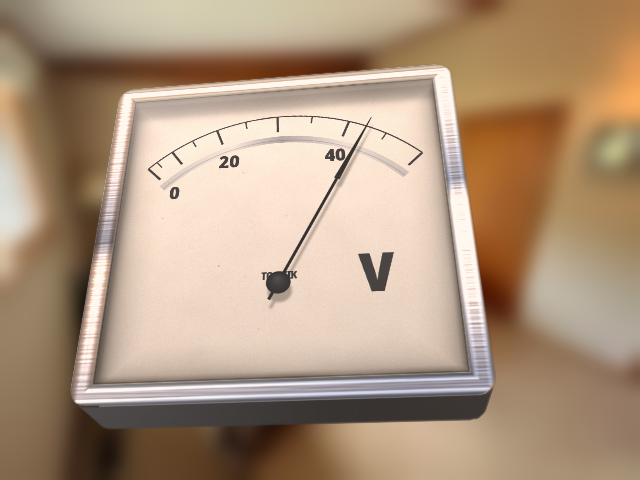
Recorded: {"value": 42.5, "unit": "V"}
